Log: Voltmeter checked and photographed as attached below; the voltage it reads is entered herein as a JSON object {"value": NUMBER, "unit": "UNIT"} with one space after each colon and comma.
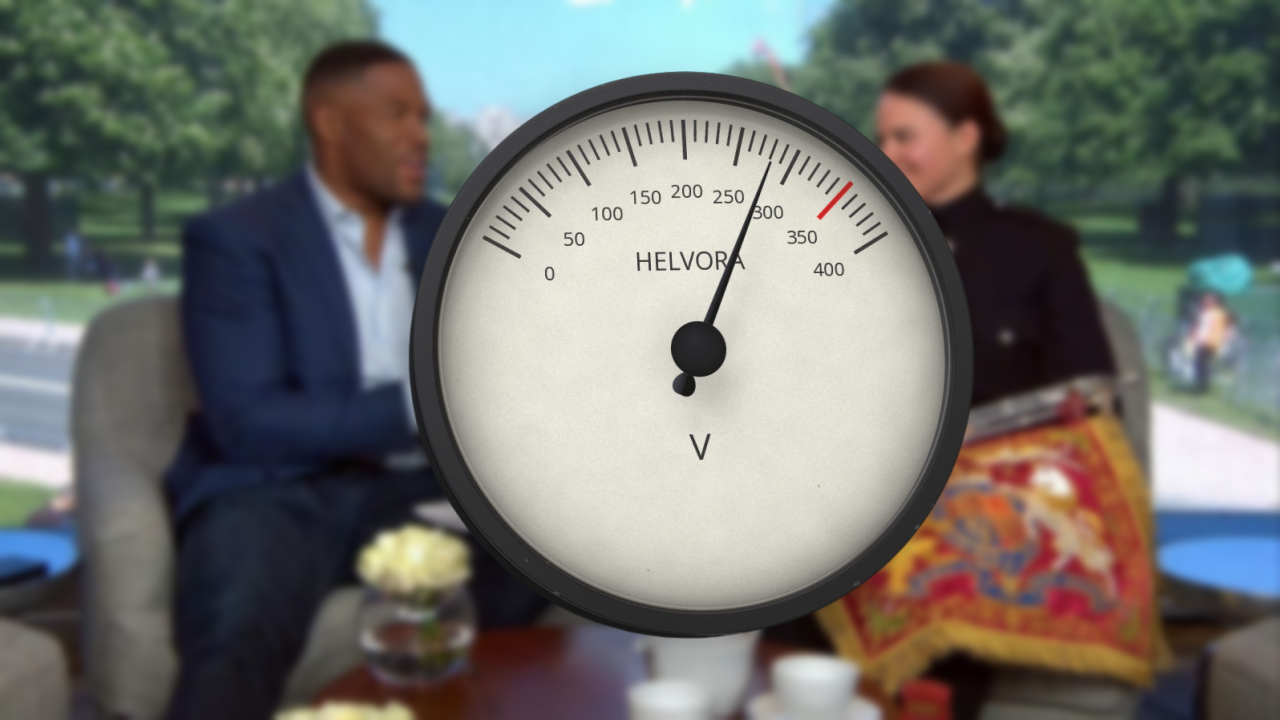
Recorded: {"value": 280, "unit": "V"}
